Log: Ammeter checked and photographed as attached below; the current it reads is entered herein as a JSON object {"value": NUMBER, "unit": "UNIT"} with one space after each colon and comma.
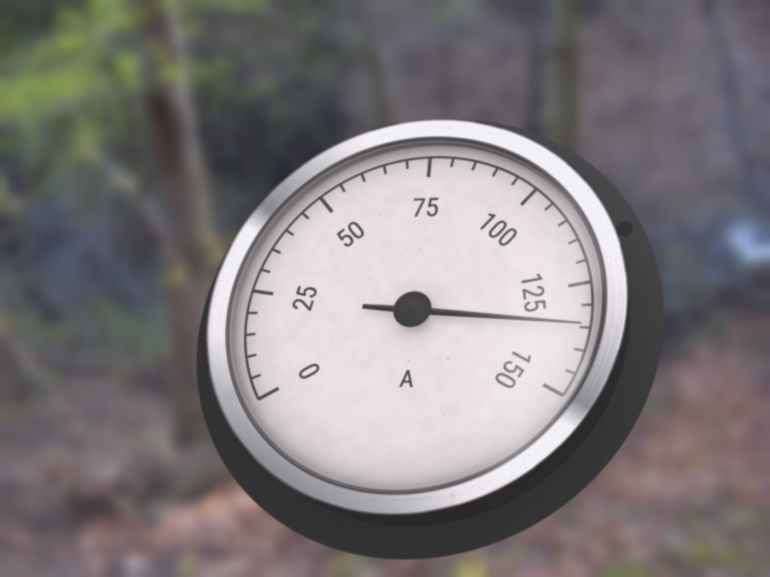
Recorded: {"value": 135, "unit": "A"}
